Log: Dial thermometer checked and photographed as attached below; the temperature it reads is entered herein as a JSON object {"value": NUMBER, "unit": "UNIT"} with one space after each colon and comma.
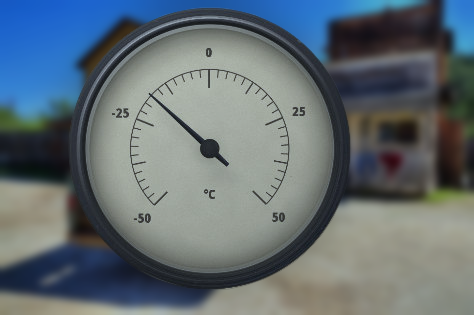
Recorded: {"value": -17.5, "unit": "°C"}
